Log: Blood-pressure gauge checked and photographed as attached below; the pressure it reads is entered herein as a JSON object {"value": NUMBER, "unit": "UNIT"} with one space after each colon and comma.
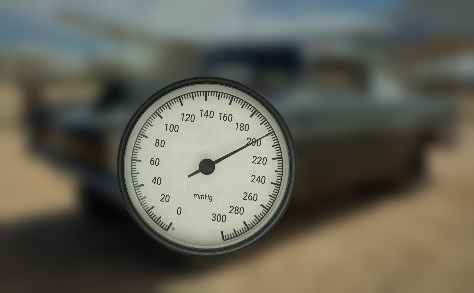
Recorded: {"value": 200, "unit": "mmHg"}
